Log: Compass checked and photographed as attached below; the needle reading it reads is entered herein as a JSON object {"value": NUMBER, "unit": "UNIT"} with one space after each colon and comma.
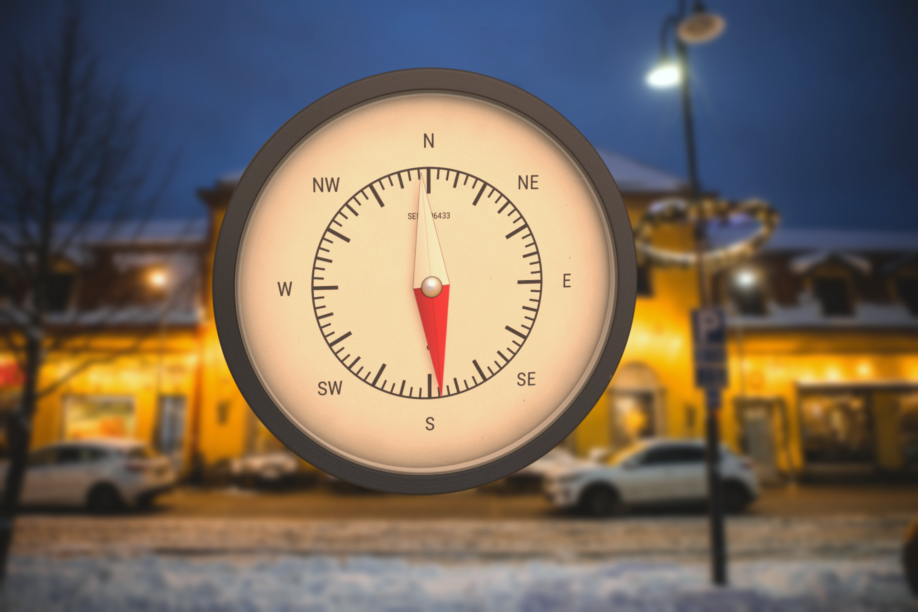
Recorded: {"value": 175, "unit": "°"}
